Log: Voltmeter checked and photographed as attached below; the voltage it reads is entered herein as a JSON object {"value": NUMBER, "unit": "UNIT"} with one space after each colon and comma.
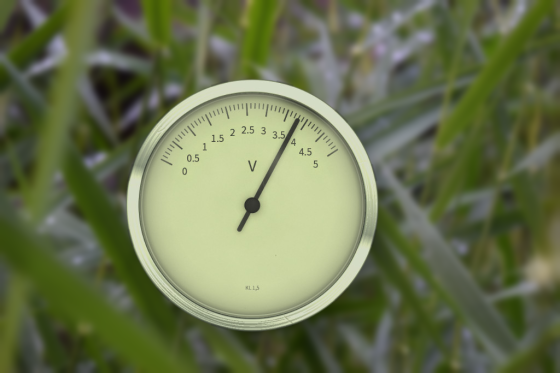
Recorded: {"value": 3.8, "unit": "V"}
